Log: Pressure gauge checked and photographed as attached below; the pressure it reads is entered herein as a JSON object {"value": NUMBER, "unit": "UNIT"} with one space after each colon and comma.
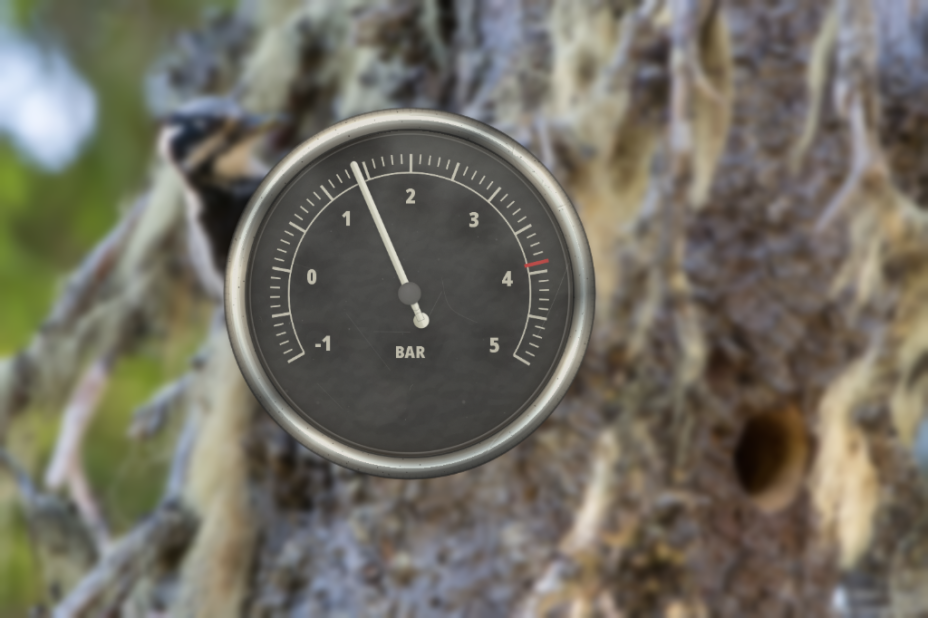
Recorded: {"value": 1.4, "unit": "bar"}
